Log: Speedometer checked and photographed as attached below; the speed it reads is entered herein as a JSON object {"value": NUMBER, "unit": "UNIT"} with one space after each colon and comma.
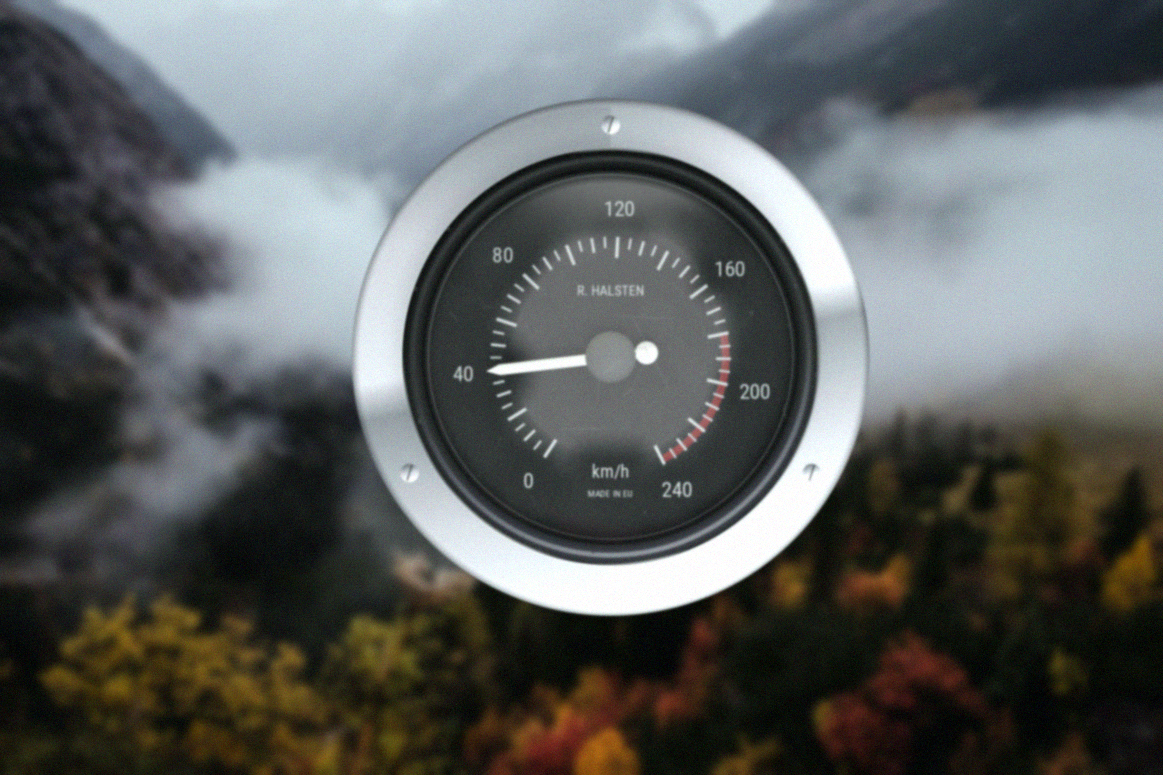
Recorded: {"value": 40, "unit": "km/h"}
